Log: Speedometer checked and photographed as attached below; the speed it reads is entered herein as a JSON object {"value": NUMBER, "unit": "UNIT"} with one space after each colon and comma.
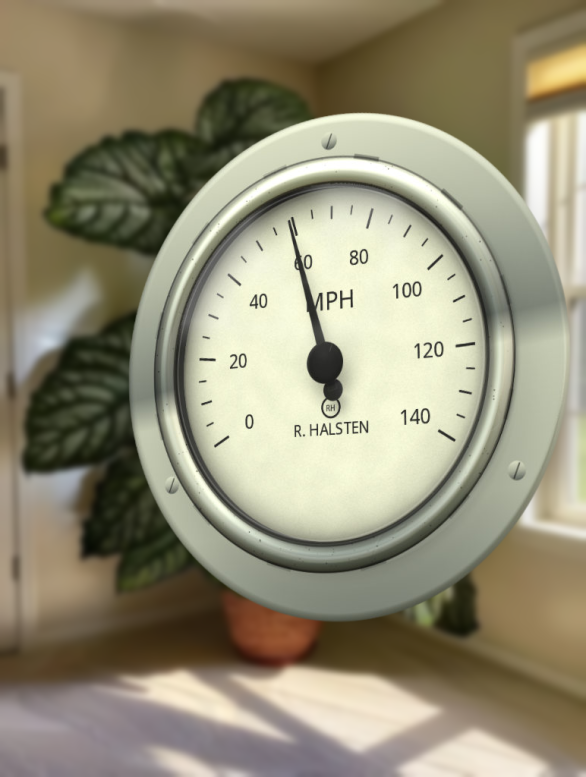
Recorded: {"value": 60, "unit": "mph"}
